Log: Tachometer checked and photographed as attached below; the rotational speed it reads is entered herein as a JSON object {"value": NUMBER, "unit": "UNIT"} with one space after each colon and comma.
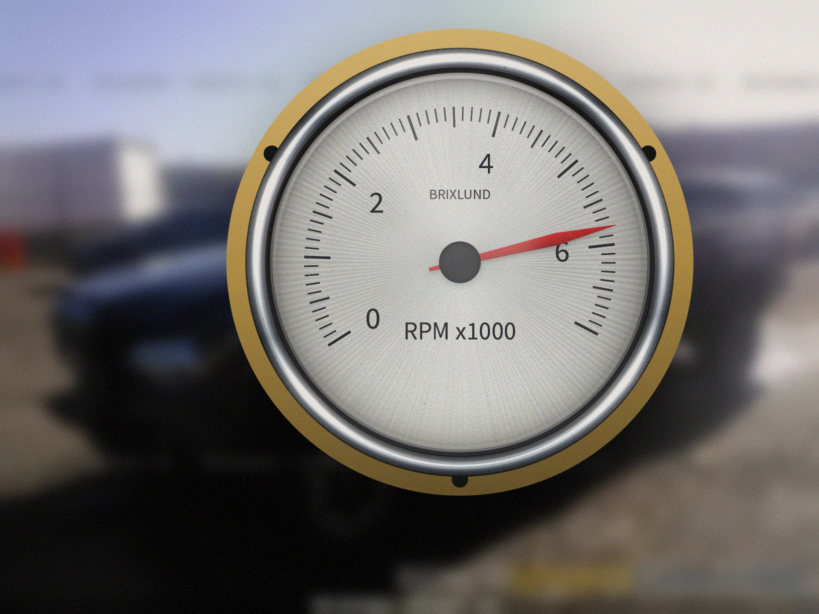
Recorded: {"value": 5800, "unit": "rpm"}
